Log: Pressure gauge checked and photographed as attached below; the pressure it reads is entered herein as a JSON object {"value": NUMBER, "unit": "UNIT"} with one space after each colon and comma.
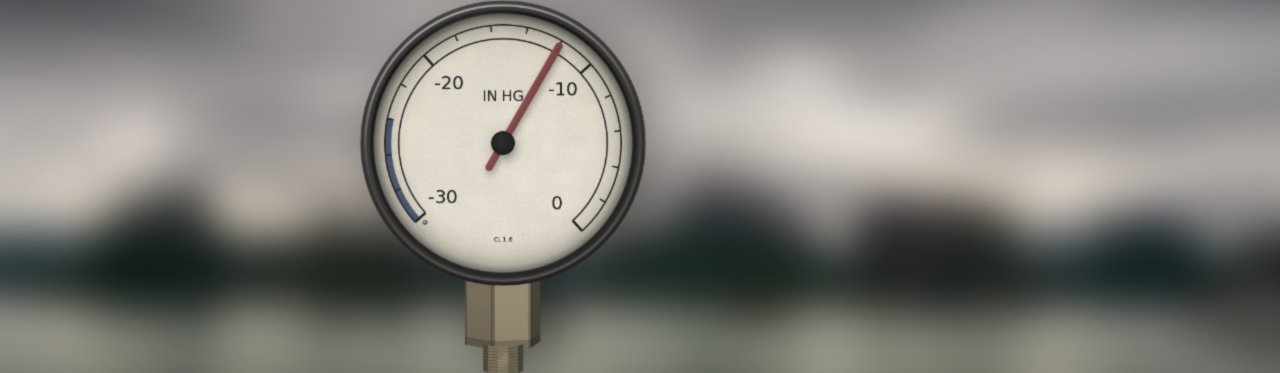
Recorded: {"value": -12, "unit": "inHg"}
